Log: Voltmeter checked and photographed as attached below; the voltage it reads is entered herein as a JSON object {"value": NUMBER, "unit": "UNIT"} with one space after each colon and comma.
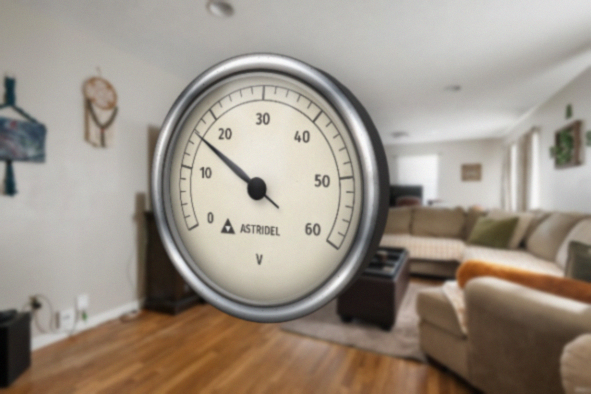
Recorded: {"value": 16, "unit": "V"}
